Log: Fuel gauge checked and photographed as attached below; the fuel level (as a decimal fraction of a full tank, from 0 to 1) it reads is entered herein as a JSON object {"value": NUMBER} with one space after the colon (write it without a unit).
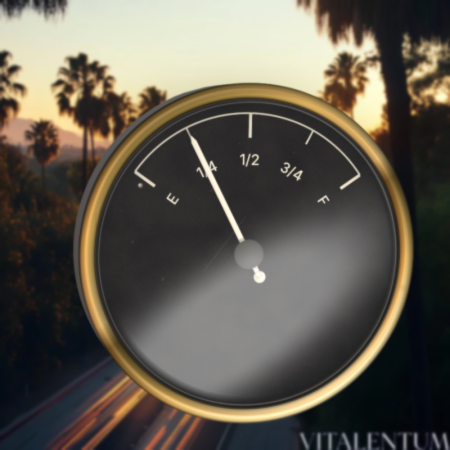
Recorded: {"value": 0.25}
